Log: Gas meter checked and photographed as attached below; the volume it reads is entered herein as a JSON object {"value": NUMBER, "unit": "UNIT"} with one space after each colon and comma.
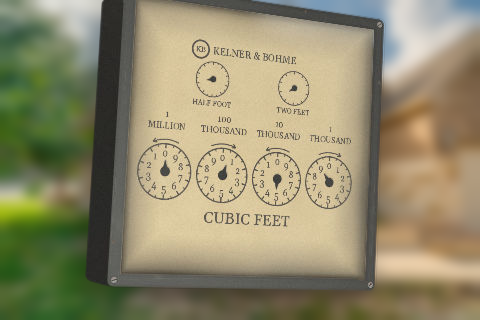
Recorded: {"value": 4900, "unit": "ft³"}
